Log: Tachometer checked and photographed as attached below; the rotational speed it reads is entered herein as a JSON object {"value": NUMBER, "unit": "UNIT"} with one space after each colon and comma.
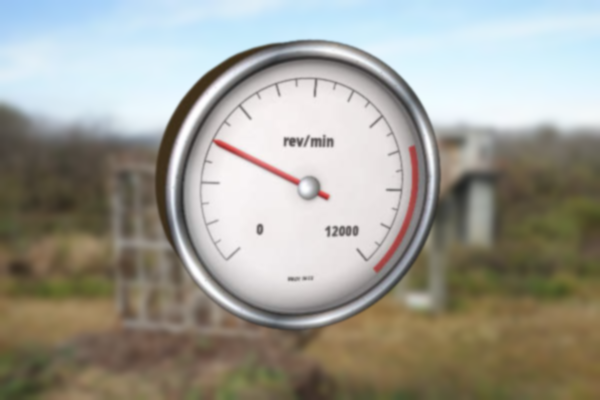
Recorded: {"value": 3000, "unit": "rpm"}
